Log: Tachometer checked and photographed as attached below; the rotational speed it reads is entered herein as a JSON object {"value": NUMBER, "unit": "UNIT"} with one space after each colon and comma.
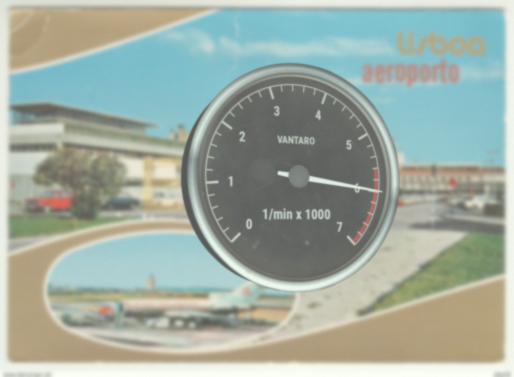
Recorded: {"value": 6000, "unit": "rpm"}
